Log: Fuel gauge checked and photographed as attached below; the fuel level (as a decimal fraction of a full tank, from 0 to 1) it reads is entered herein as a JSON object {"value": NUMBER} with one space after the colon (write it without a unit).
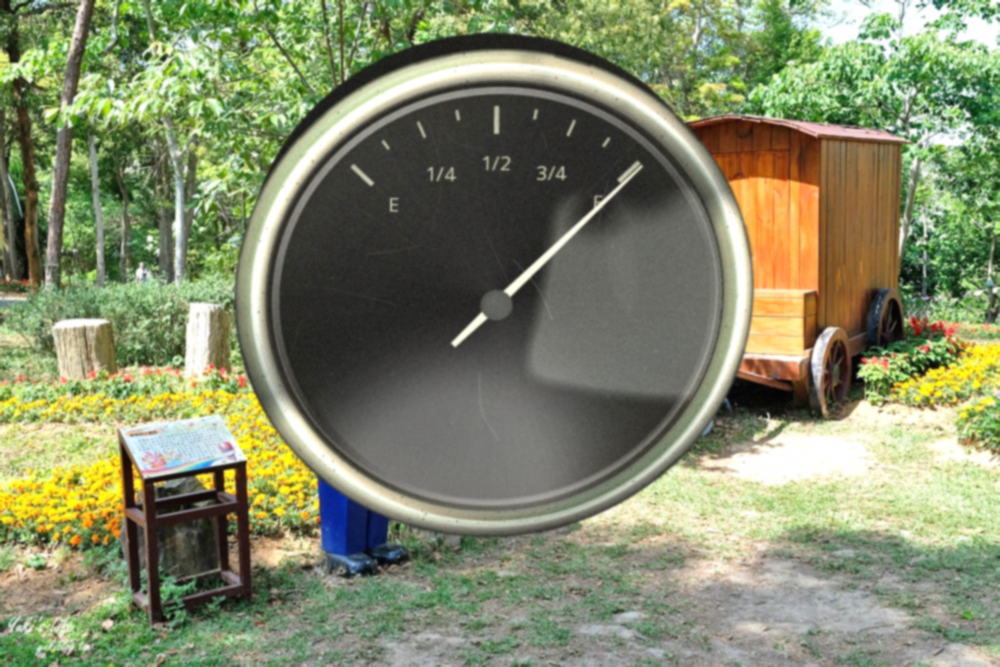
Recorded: {"value": 1}
